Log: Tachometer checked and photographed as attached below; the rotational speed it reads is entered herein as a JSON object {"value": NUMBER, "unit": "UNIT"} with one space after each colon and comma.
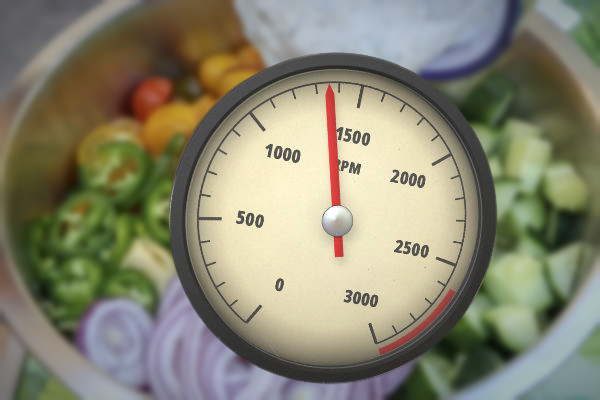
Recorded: {"value": 1350, "unit": "rpm"}
